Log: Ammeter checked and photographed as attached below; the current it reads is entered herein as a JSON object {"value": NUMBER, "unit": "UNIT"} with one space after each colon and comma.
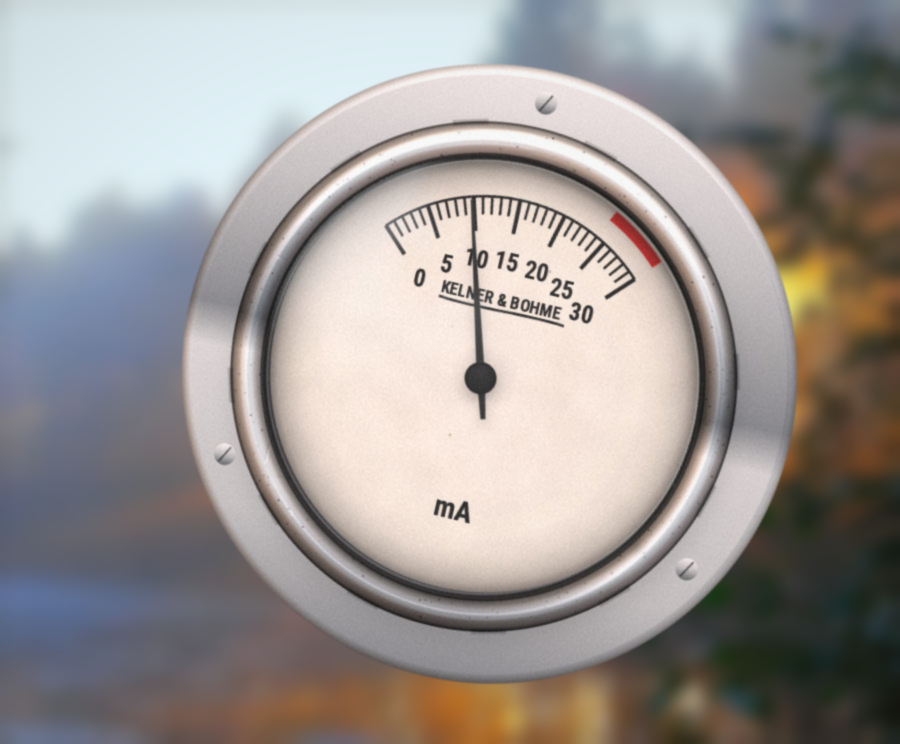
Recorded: {"value": 10, "unit": "mA"}
